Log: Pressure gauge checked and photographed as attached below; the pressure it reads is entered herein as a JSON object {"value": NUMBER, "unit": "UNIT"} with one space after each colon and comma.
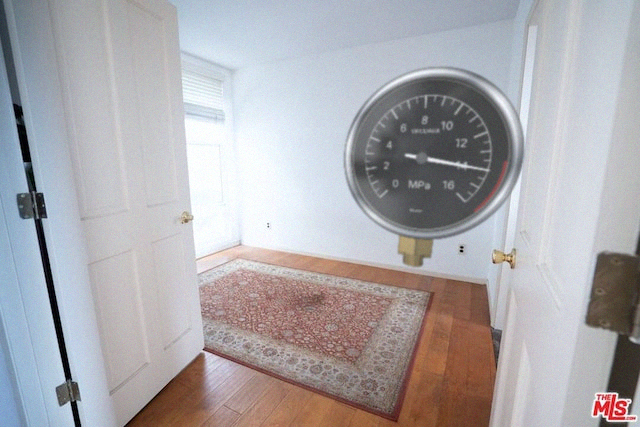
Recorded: {"value": 14, "unit": "MPa"}
